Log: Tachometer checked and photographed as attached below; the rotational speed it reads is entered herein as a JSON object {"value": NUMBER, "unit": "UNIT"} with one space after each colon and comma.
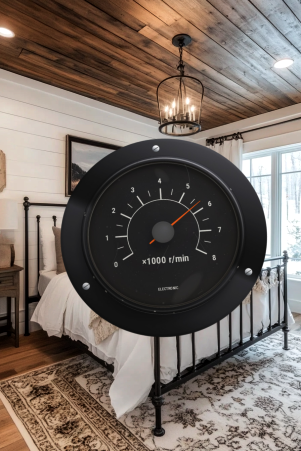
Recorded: {"value": 5750, "unit": "rpm"}
